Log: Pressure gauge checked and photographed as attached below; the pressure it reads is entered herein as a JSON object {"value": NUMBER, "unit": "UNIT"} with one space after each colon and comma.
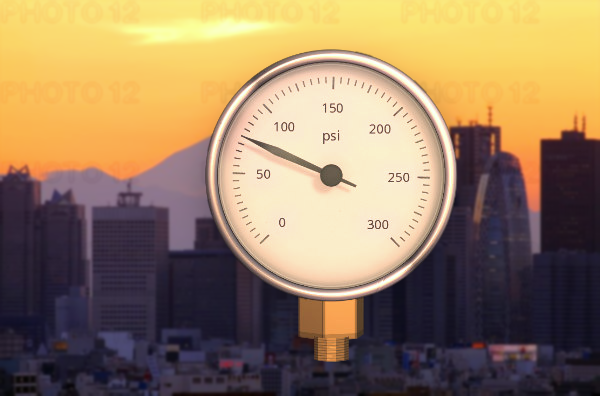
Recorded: {"value": 75, "unit": "psi"}
